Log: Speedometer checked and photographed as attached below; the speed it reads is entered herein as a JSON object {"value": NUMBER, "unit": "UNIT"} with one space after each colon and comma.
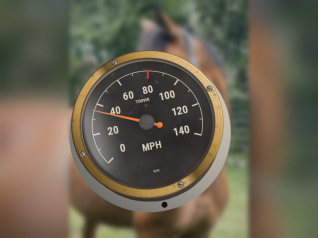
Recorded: {"value": 35, "unit": "mph"}
